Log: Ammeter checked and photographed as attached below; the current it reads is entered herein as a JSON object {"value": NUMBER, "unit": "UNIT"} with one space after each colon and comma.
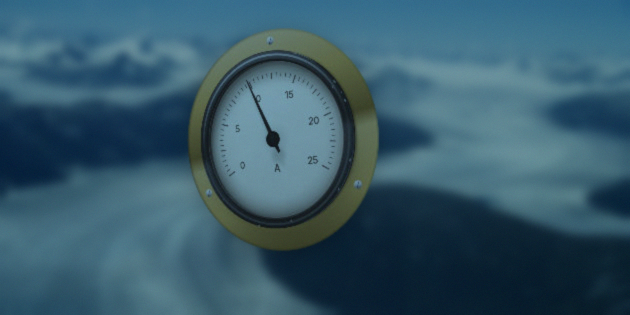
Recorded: {"value": 10, "unit": "A"}
